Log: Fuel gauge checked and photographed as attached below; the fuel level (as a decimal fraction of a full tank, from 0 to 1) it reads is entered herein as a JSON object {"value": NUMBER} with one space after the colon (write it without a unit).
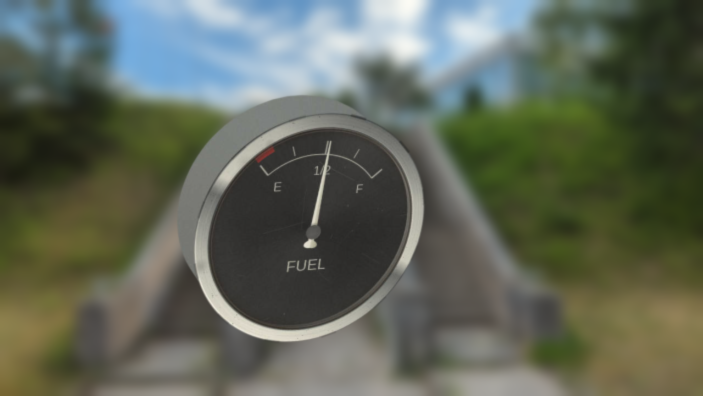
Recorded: {"value": 0.5}
